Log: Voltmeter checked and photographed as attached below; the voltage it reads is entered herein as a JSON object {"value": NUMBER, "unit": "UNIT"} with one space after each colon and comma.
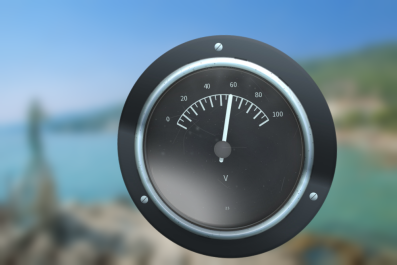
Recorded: {"value": 60, "unit": "V"}
